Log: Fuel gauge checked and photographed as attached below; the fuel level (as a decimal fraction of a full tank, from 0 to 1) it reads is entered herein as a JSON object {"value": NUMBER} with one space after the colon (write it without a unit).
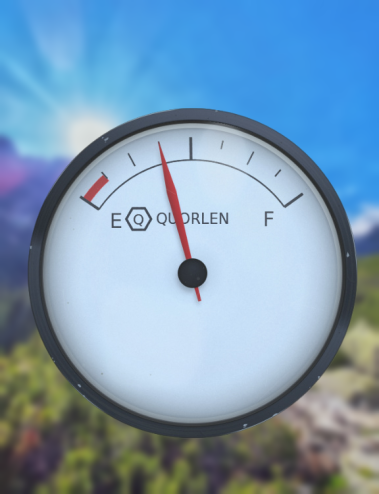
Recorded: {"value": 0.375}
